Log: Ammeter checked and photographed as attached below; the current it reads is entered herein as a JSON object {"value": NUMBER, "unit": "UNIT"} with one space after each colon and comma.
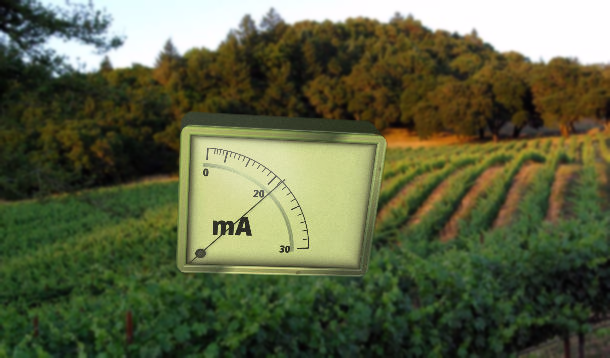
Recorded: {"value": 21, "unit": "mA"}
